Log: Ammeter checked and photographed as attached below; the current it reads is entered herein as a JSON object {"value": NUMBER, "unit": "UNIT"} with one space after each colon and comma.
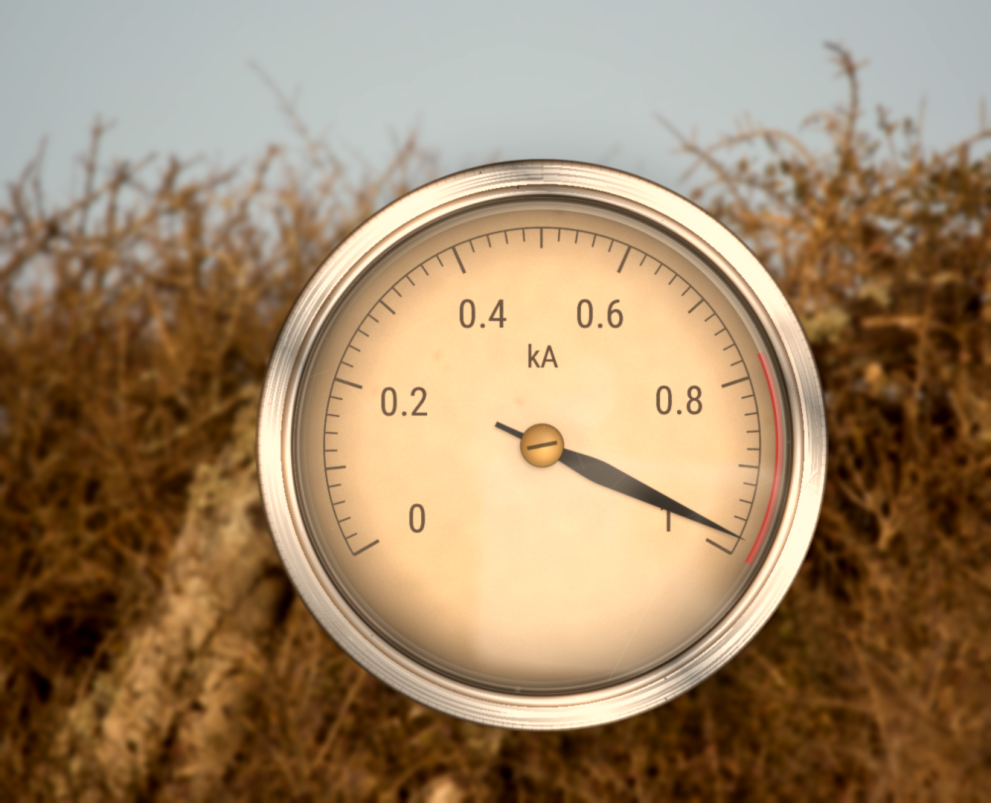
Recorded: {"value": 0.98, "unit": "kA"}
